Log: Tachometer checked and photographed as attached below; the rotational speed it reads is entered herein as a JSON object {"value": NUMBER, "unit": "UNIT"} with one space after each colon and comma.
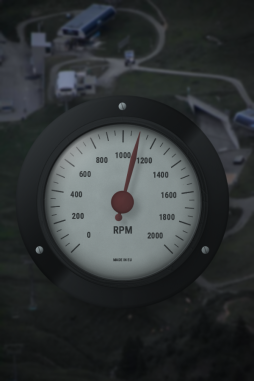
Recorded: {"value": 1100, "unit": "rpm"}
